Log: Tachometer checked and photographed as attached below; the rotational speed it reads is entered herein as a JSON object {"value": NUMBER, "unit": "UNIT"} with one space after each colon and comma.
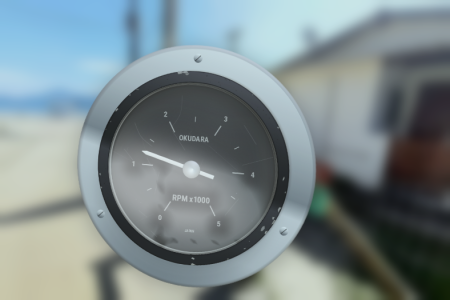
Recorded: {"value": 1250, "unit": "rpm"}
